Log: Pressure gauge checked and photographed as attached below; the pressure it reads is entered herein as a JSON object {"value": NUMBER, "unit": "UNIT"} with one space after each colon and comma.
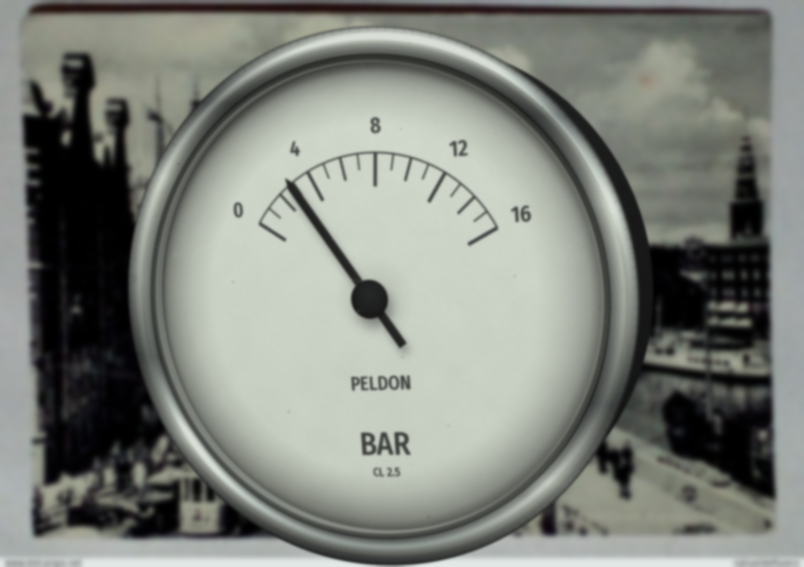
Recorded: {"value": 3, "unit": "bar"}
